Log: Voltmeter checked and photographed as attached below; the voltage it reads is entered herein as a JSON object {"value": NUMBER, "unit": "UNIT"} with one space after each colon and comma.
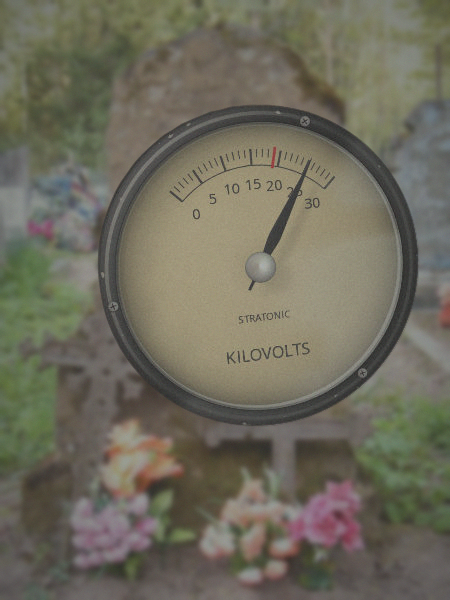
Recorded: {"value": 25, "unit": "kV"}
